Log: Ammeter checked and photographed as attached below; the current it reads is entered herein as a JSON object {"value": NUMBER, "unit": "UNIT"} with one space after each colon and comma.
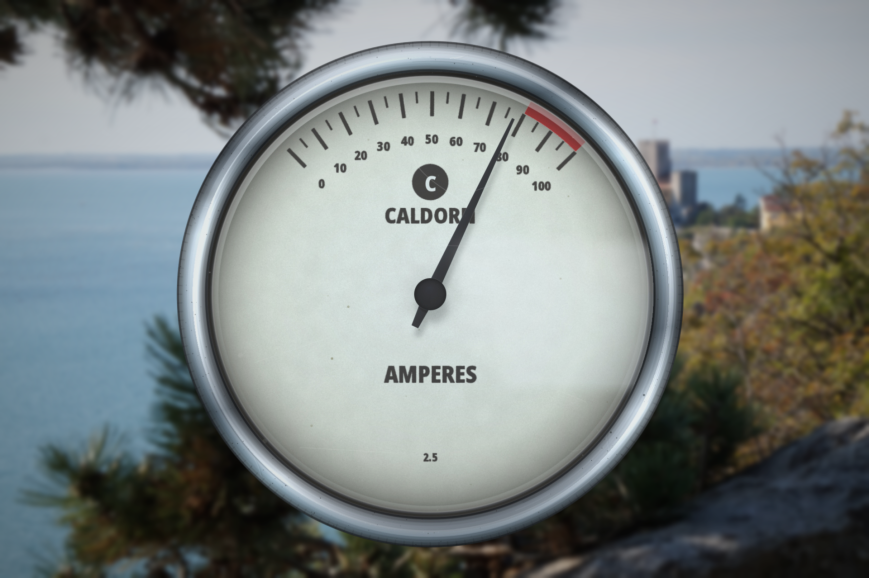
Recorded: {"value": 77.5, "unit": "A"}
